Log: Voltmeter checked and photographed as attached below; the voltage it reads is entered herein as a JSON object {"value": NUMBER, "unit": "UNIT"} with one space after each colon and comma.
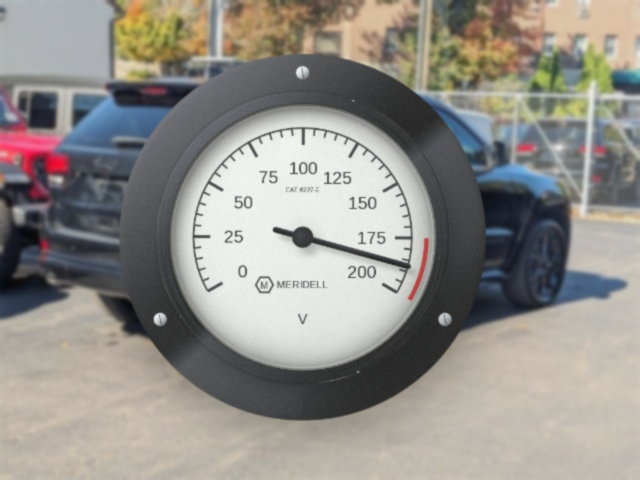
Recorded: {"value": 187.5, "unit": "V"}
